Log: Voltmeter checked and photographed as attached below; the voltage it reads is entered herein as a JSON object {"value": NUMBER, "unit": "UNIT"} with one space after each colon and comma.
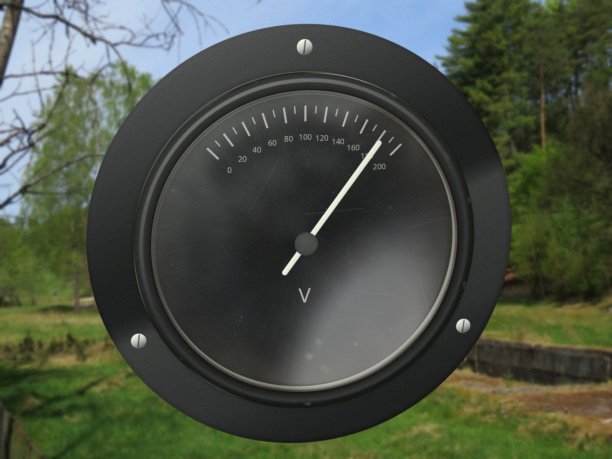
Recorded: {"value": 180, "unit": "V"}
